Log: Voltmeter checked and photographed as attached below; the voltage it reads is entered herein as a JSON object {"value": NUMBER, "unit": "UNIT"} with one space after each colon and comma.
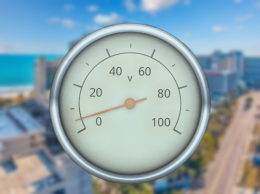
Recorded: {"value": 5, "unit": "V"}
